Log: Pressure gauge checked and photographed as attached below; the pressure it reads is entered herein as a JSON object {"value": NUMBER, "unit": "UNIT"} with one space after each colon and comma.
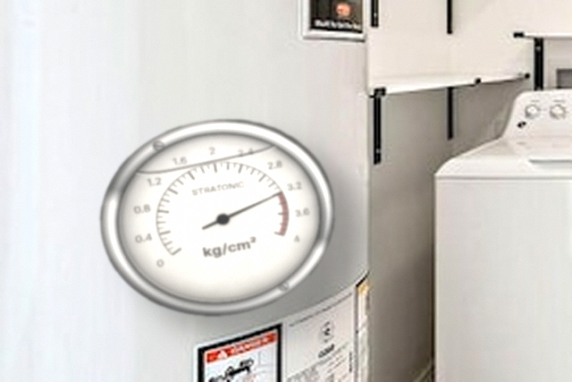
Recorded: {"value": 3.2, "unit": "kg/cm²"}
